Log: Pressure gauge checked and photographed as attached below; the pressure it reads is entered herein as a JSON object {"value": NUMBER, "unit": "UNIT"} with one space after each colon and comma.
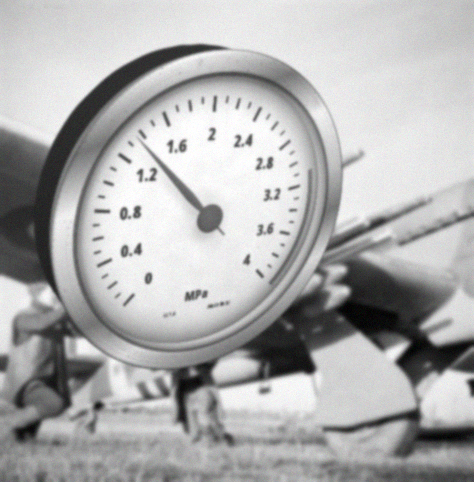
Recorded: {"value": 1.35, "unit": "MPa"}
